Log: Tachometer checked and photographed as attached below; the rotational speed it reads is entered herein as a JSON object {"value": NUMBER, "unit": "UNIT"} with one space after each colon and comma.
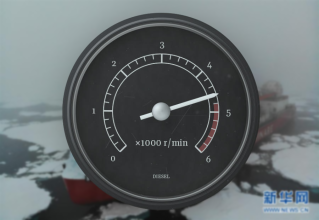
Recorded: {"value": 4600, "unit": "rpm"}
